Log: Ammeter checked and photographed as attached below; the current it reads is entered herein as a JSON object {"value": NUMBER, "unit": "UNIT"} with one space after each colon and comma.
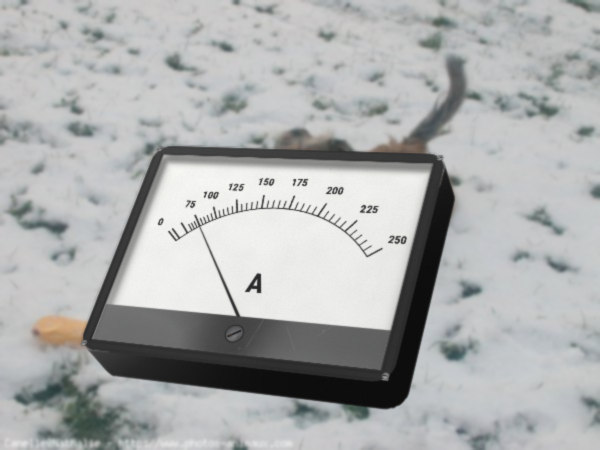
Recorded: {"value": 75, "unit": "A"}
